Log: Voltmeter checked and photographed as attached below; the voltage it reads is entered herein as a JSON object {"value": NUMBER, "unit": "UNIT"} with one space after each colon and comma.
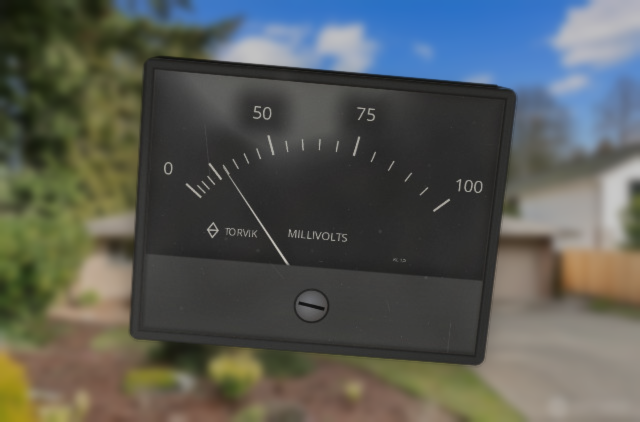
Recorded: {"value": 30, "unit": "mV"}
